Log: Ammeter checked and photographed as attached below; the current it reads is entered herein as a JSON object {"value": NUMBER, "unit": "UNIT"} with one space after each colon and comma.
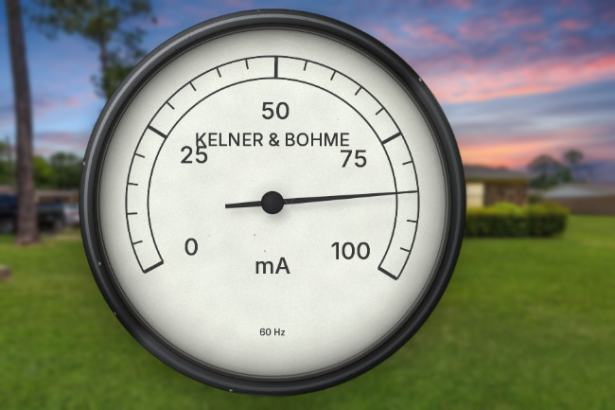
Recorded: {"value": 85, "unit": "mA"}
